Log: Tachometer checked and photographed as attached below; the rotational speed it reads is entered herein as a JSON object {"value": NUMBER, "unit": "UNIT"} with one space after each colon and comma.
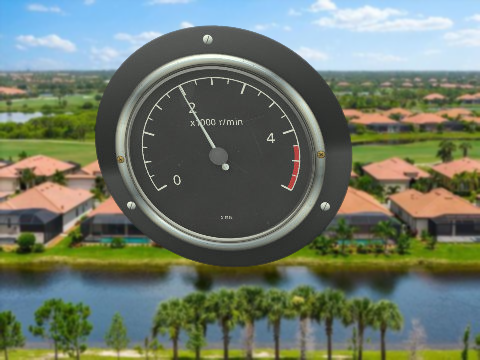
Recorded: {"value": 2000, "unit": "rpm"}
